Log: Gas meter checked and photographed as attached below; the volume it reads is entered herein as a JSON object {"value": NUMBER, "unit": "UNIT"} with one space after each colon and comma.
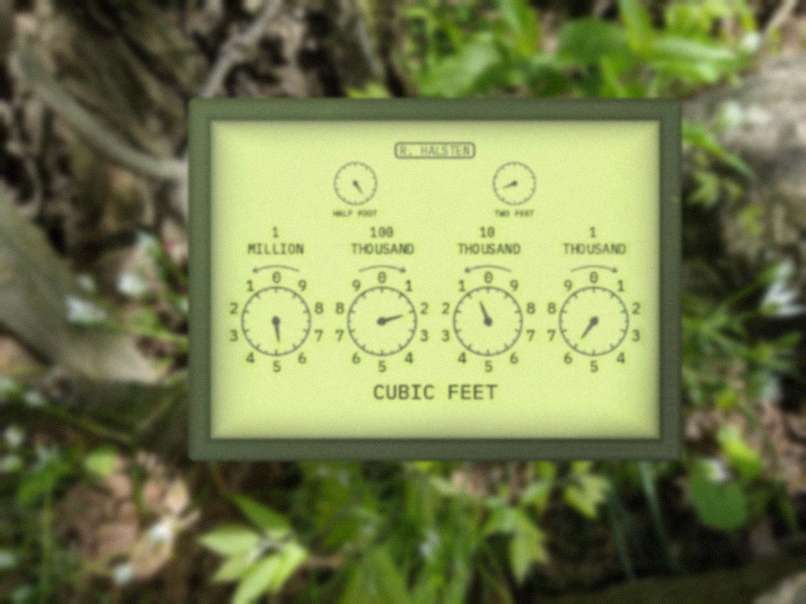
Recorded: {"value": 520600, "unit": "ft³"}
